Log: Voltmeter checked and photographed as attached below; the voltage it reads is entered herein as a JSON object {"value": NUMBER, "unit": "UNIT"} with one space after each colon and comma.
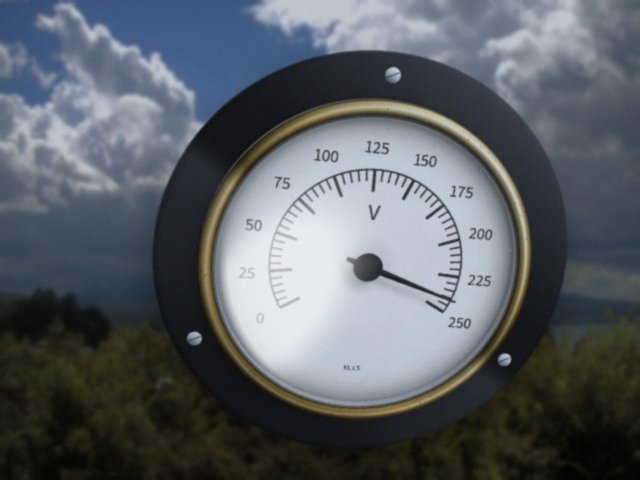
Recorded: {"value": 240, "unit": "V"}
